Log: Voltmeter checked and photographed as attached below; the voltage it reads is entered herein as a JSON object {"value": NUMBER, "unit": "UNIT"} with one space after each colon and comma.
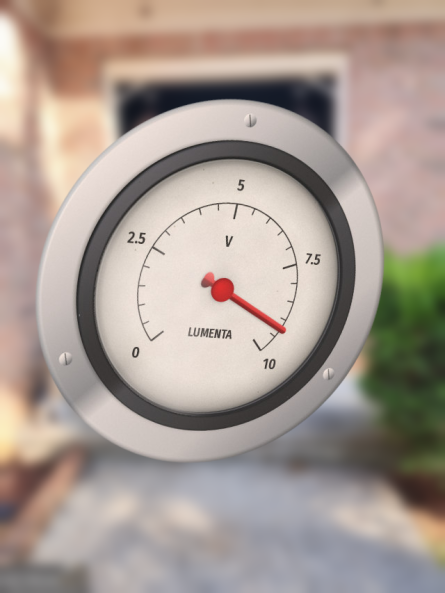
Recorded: {"value": 9.25, "unit": "V"}
